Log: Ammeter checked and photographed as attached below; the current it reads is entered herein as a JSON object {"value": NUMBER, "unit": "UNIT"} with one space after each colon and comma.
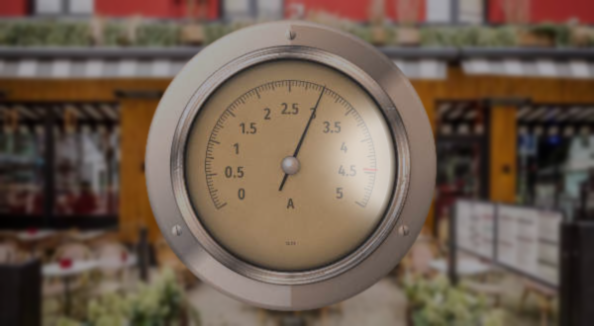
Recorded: {"value": 3, "unit": "A"}
